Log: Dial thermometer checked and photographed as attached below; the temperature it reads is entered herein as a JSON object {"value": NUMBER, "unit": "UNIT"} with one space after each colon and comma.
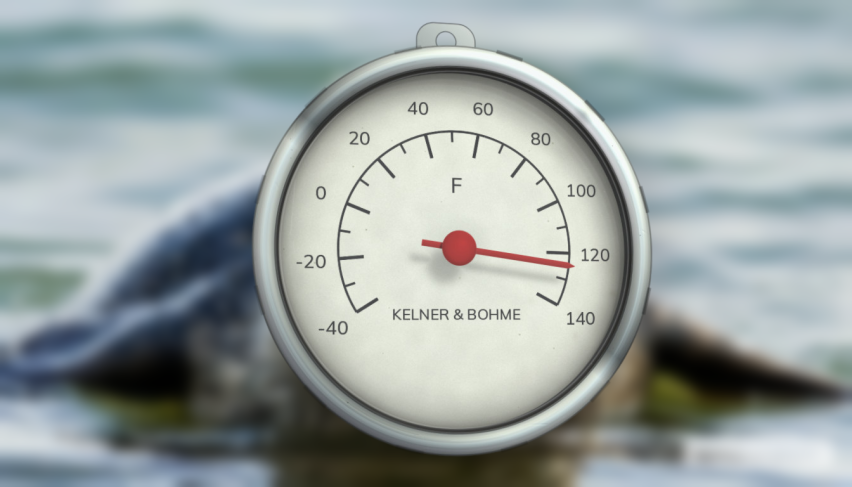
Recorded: {"value": 125, "unit": "°F"}
